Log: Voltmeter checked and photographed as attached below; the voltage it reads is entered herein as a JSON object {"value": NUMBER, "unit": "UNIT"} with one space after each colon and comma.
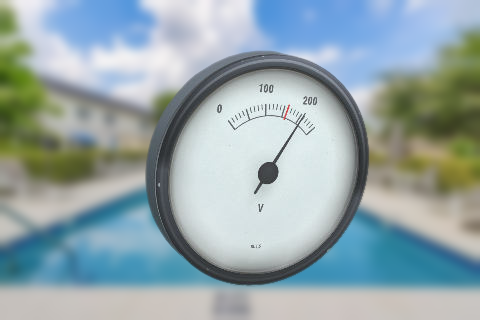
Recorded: {"value": 200, "unit": "V"}
